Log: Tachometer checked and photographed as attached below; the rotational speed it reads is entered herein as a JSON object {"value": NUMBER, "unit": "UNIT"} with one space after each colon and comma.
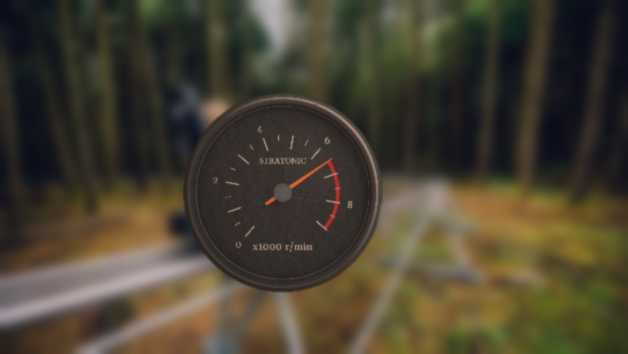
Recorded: {"value": 6500, "unit": "rpm"}
